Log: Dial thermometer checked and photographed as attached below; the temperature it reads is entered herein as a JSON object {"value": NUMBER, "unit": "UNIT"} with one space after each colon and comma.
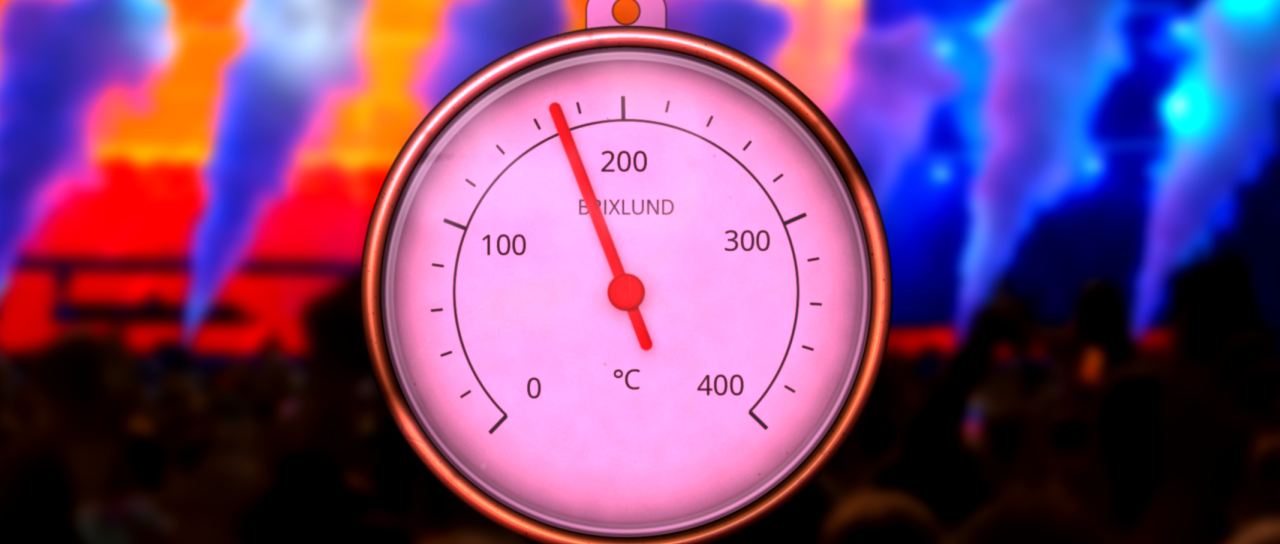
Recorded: {"value": 170, "unit": "°C"}
